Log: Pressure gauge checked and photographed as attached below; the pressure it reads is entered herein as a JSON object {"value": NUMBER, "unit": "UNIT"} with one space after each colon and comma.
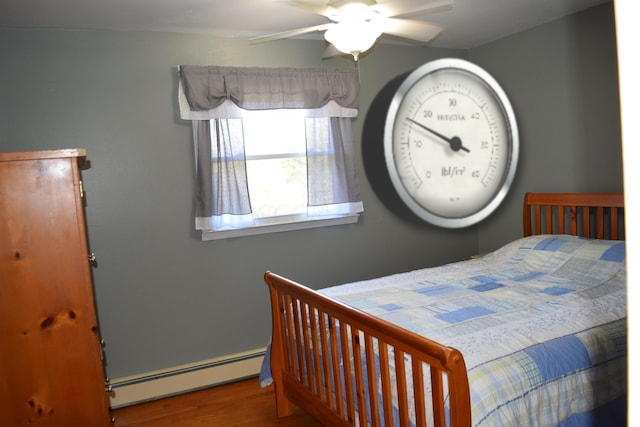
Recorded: {"value": 15, "unit": "psi"}
